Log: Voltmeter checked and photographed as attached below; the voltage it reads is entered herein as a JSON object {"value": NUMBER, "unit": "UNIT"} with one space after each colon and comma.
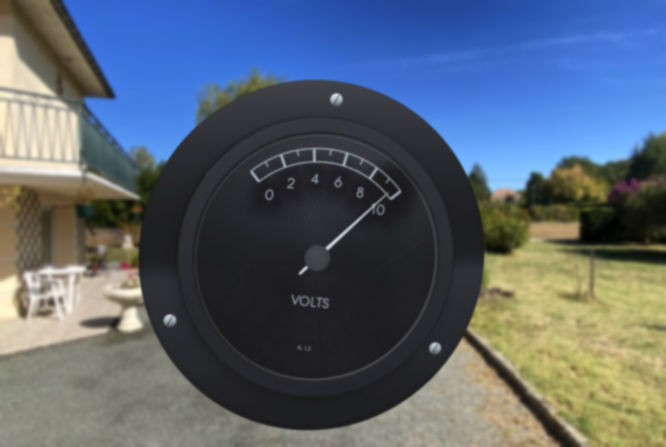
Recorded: {"value": 9.5, "unit": "V"}
